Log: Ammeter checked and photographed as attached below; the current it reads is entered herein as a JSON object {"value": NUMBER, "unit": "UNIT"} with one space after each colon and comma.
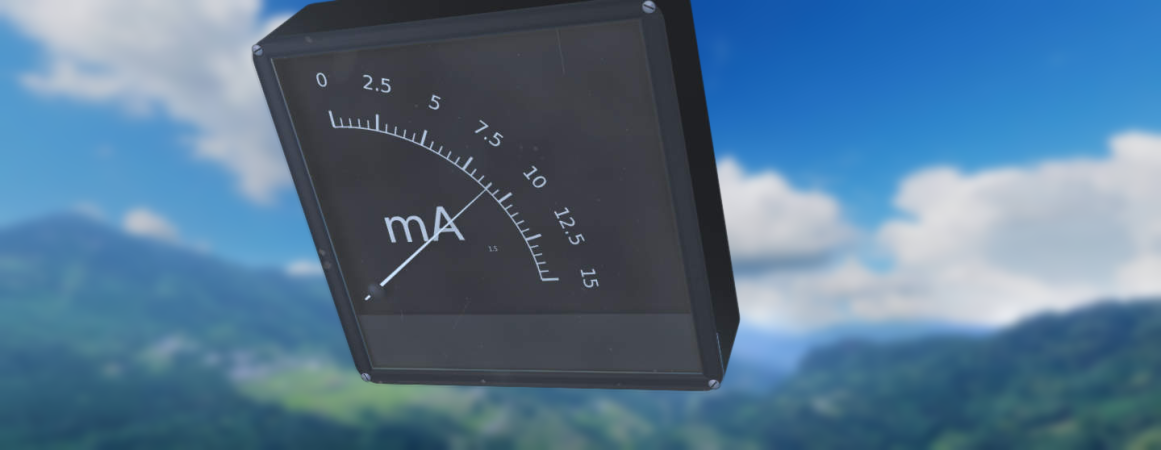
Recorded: {"value": 9, "unit": "mA"}
